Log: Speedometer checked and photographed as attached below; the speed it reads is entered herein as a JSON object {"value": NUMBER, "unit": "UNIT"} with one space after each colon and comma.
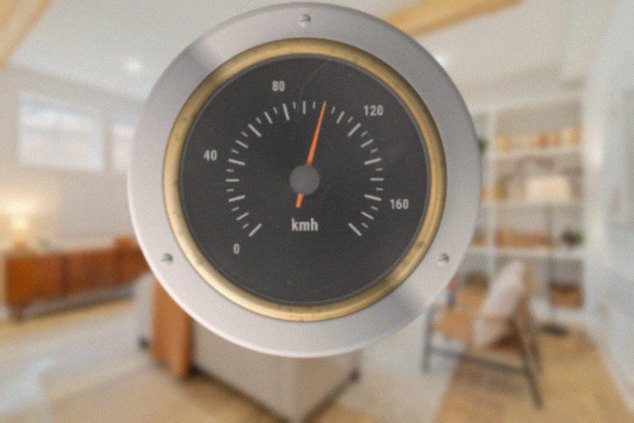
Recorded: {"value": 100, "unit": "km/h"}
